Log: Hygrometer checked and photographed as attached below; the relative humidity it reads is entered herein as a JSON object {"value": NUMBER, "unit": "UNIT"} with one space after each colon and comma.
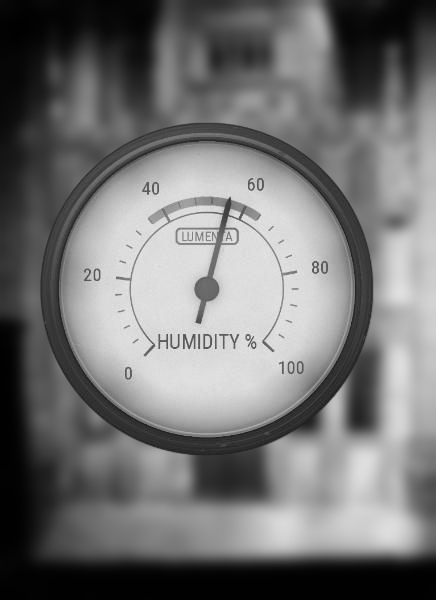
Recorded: {"value": 56, "unit": "%"}
